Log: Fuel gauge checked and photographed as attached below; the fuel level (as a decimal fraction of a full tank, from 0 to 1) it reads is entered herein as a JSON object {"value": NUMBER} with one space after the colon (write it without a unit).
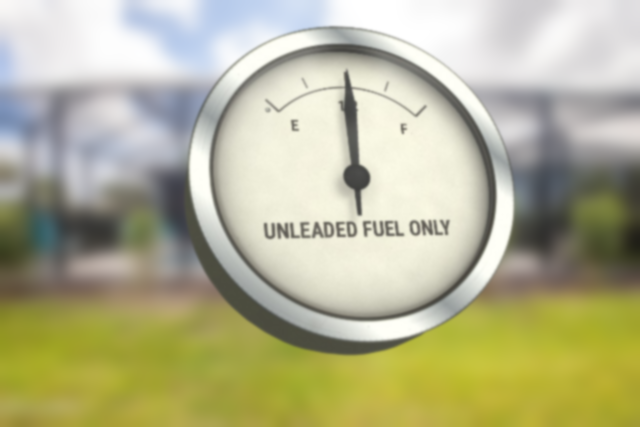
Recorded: {"value": 0.5}
